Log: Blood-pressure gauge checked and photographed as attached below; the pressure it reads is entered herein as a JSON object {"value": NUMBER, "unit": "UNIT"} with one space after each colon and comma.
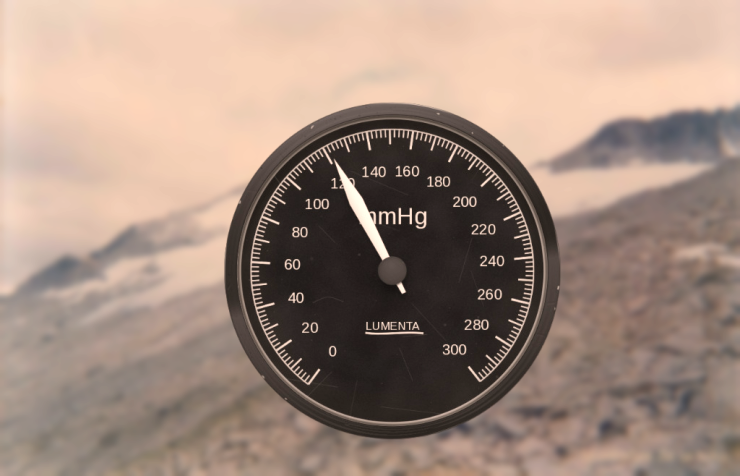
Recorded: {"value": 122, "unit": "mmHg"}
